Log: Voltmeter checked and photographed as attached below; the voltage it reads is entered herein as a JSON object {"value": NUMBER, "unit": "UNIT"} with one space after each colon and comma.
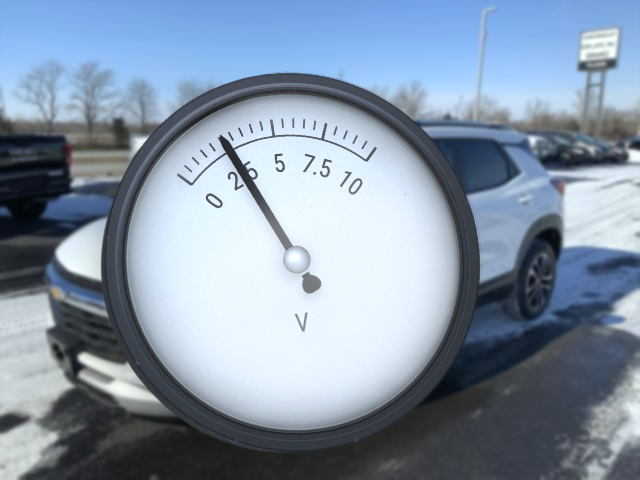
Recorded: {"value": 2.5, "unit": "V"}
